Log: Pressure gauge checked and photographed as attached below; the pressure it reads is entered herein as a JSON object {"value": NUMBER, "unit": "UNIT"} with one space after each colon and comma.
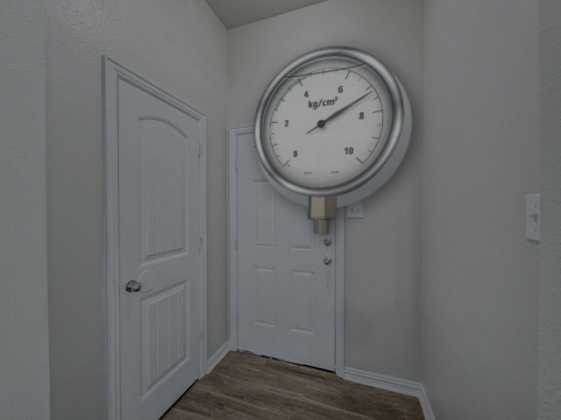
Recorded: {"value": 7.25, "unit": "kg/cm²"}
